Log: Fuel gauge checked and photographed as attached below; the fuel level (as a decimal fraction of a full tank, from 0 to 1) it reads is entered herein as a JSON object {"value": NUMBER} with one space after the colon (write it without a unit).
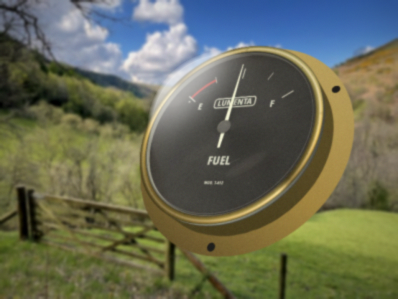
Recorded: {"value": 0.5}
